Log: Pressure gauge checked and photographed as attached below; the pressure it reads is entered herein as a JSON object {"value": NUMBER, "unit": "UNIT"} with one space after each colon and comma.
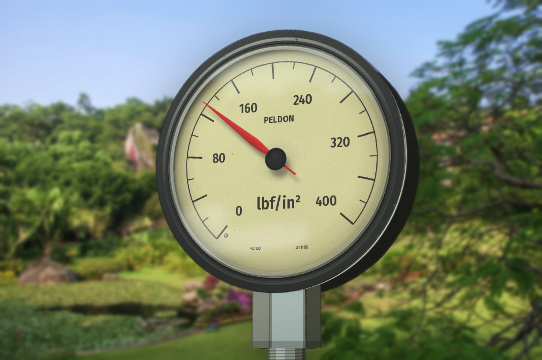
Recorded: {"value": 130, "unit": "psi"}
